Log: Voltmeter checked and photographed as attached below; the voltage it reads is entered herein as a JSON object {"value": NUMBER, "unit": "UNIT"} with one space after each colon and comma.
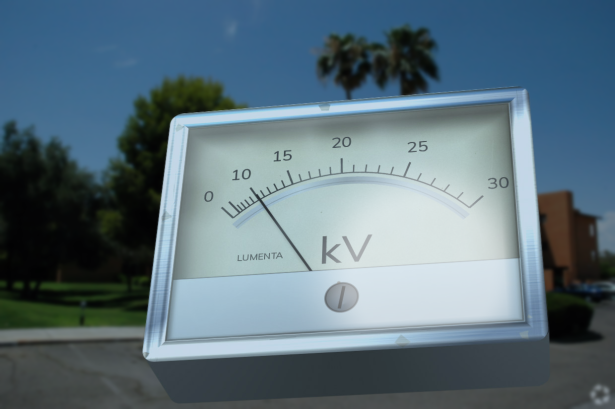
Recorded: {"value": 10, "unit": "kV"}
